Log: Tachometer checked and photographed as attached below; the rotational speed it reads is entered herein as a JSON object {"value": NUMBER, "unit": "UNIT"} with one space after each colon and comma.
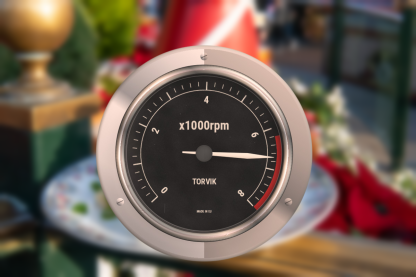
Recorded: {"value": 6700, "unit": "rpm"}
